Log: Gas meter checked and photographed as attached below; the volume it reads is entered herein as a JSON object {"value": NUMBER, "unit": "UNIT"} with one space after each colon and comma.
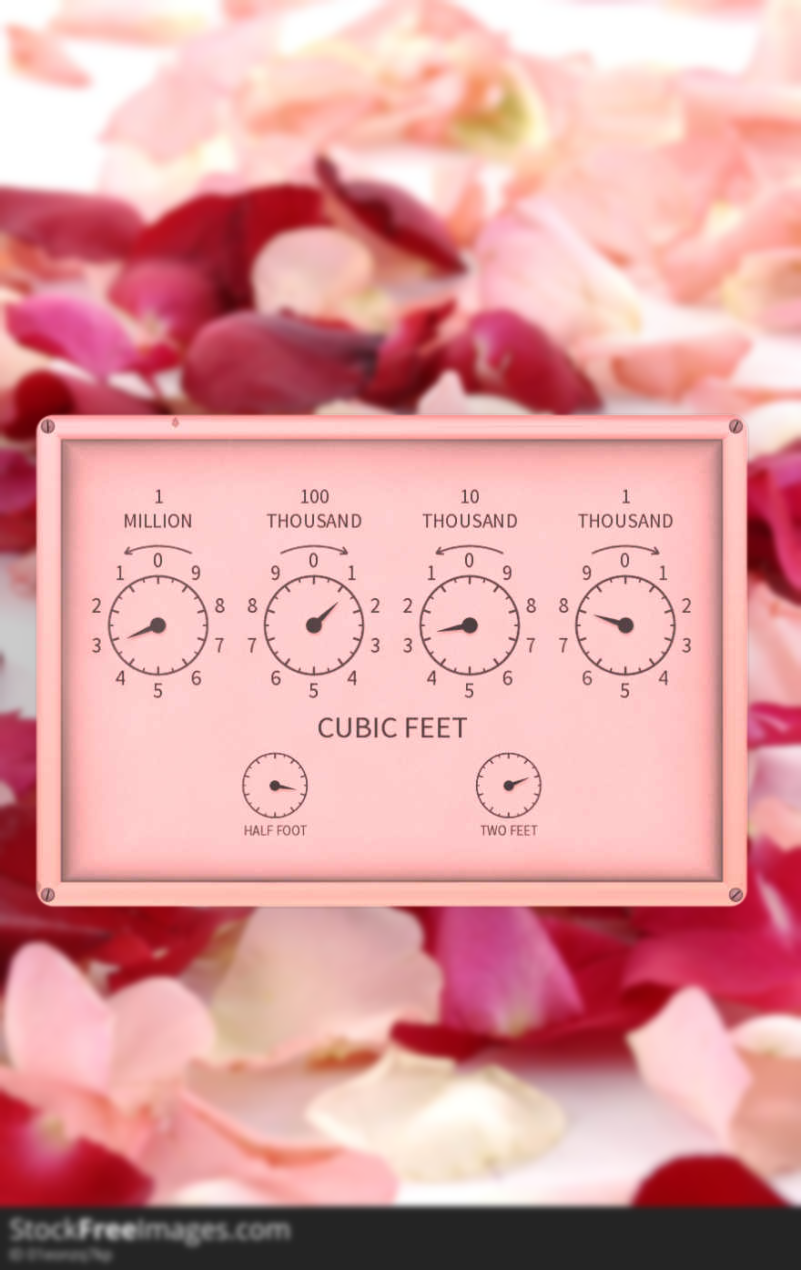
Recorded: {"value": 312800, "unit": "ft³"}
